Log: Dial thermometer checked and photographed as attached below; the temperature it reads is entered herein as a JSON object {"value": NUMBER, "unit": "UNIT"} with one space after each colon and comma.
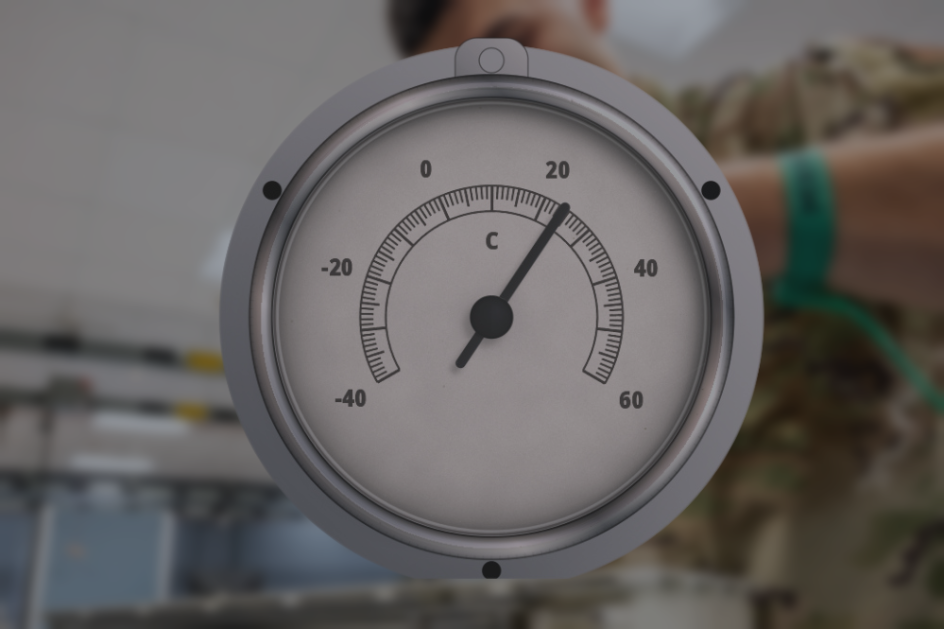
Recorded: {"value": 24, "unit": "°C"}
